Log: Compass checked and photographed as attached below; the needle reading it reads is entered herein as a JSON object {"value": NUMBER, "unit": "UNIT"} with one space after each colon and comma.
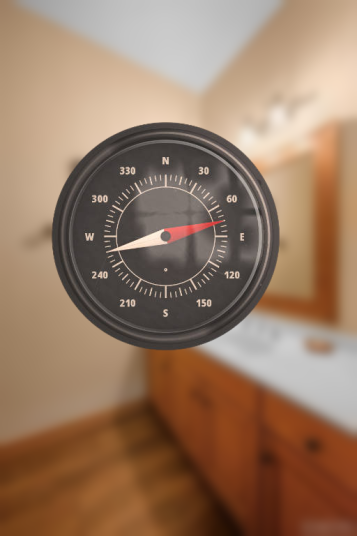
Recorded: {"value": 75, "unit": "°"}
